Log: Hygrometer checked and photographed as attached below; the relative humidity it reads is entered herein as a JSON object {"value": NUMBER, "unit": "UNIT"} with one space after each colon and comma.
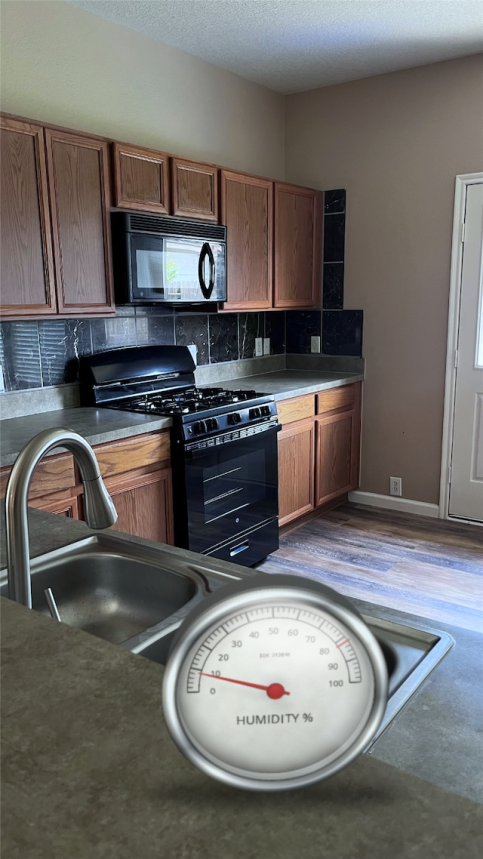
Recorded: {"value": 10, "unit": "%"}
